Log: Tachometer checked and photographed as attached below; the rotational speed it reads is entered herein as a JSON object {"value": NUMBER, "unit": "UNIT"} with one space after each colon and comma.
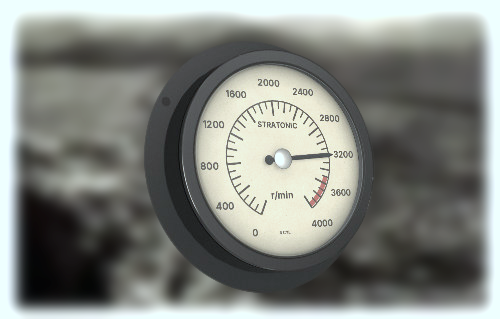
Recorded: {"value": 3200, "unit": "rpm"}
